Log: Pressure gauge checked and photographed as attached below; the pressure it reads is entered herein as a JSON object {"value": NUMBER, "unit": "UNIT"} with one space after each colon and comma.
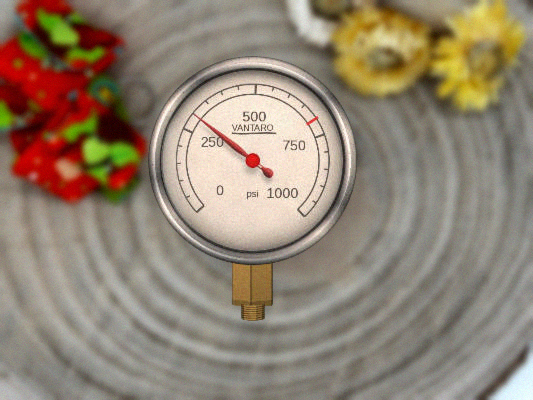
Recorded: {"value": 300, "unit": "psi"}
